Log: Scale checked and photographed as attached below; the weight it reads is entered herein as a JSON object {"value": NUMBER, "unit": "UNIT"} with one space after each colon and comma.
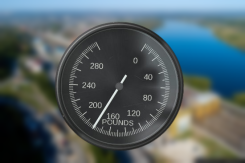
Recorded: {"value": 180, "unit": "lb"}
